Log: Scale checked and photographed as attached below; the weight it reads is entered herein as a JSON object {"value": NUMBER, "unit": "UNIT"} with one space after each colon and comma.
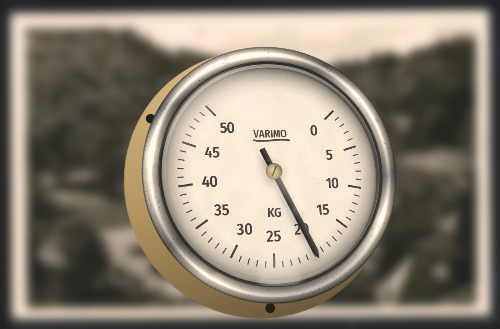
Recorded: {"value": 20, "unit": "kg"}
